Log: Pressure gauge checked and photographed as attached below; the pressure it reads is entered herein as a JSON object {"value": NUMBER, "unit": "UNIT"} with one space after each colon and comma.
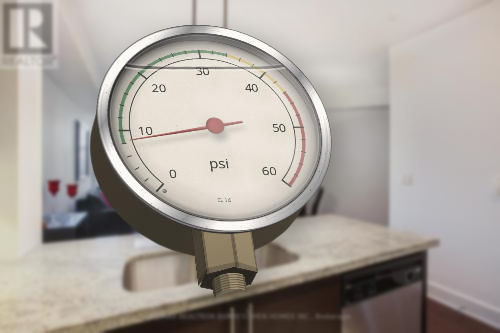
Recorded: {"value": 8, "unit": "psi"}
